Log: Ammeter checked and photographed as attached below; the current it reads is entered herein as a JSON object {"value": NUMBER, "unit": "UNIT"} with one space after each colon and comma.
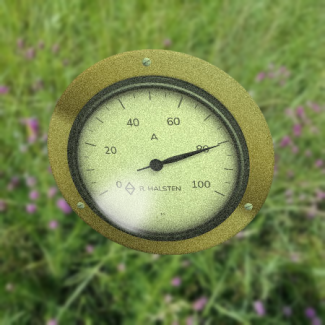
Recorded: {"value": 80, "unit": "A"}
